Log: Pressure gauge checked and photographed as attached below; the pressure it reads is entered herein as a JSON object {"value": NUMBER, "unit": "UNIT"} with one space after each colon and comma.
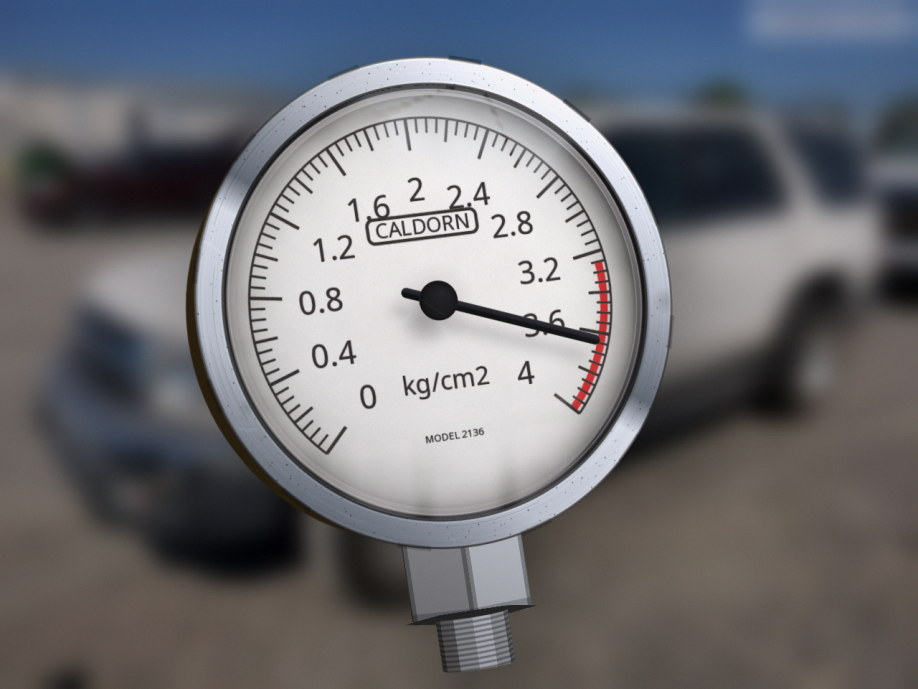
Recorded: {"value": 3.65, "unit": "kg/cm²"}
